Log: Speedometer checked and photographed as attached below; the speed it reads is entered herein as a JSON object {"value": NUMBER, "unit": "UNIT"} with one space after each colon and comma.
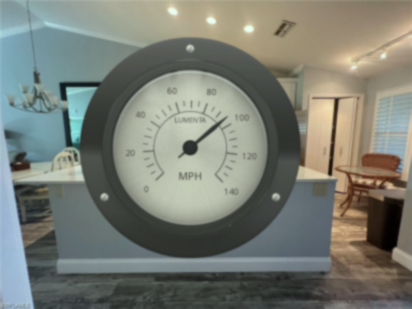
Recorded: {"value": 95, "unit": "mph"}
